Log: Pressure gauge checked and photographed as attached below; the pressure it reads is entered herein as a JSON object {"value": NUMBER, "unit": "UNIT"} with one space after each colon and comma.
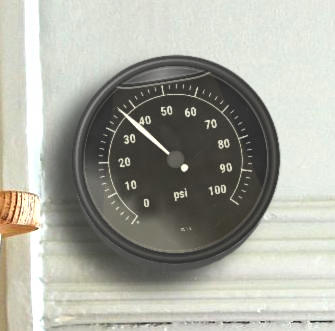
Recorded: {"value": 36, "unit": "psi"}
